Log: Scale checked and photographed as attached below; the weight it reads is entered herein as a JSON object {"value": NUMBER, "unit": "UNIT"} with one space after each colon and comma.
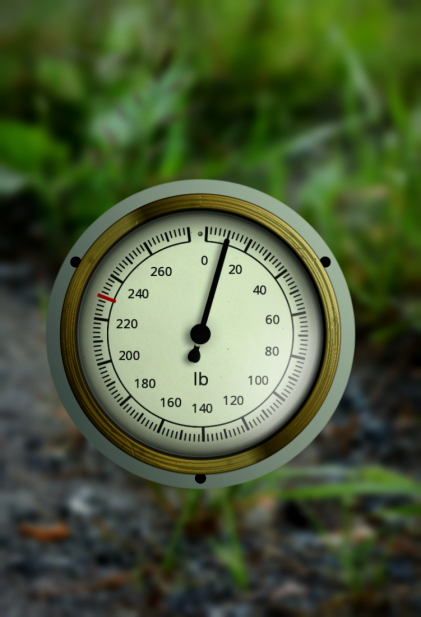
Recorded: {"value": 10, "unit": "lb"}
